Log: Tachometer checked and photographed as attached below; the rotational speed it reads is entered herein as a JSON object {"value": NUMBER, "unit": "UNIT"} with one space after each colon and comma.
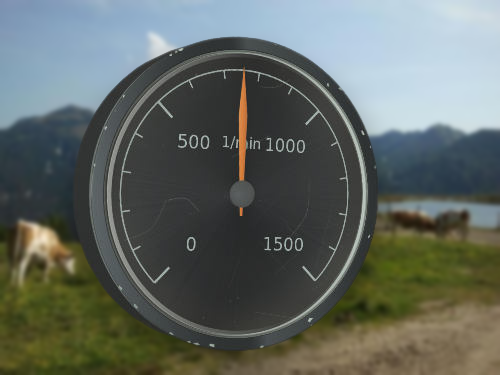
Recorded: {"value": 750, "unit": "rpm"}
